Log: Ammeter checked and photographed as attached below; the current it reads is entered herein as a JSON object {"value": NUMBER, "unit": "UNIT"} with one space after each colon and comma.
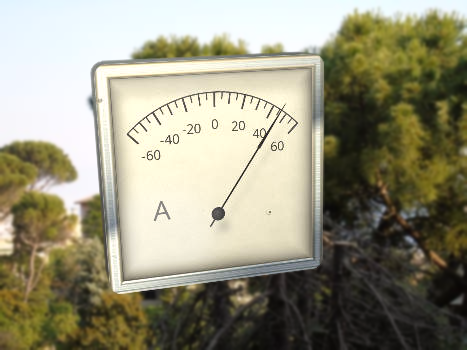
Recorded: {"value": 45, "unit": "A"}
